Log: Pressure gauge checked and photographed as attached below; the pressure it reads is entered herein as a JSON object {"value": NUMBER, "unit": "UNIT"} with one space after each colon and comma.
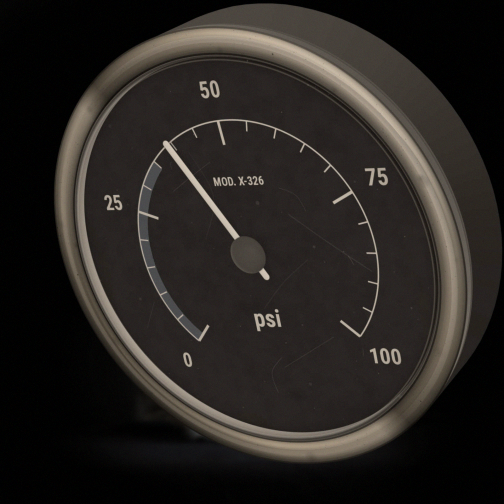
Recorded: {"value": 40, "unit": "psi"}
